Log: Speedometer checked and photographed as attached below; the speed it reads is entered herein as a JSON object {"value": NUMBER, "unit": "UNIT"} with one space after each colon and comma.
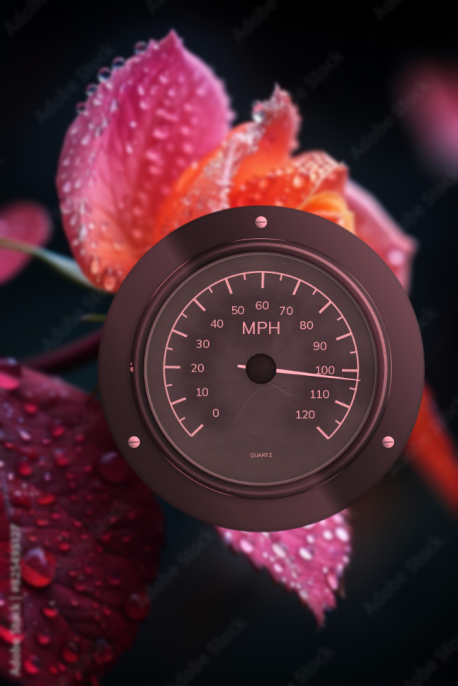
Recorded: {"value": 102.5, "unit": "mph"}
